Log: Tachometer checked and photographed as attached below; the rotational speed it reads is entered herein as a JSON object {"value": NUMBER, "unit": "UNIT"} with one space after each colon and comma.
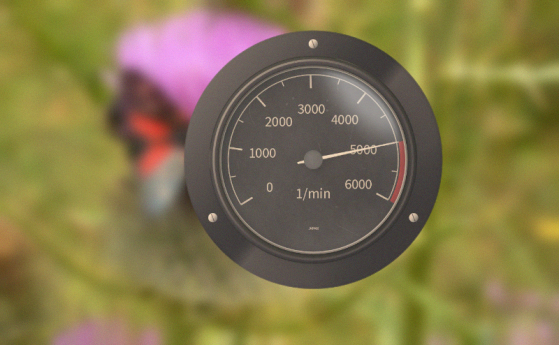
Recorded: {"value": 5000, "unit": "rpm"}
